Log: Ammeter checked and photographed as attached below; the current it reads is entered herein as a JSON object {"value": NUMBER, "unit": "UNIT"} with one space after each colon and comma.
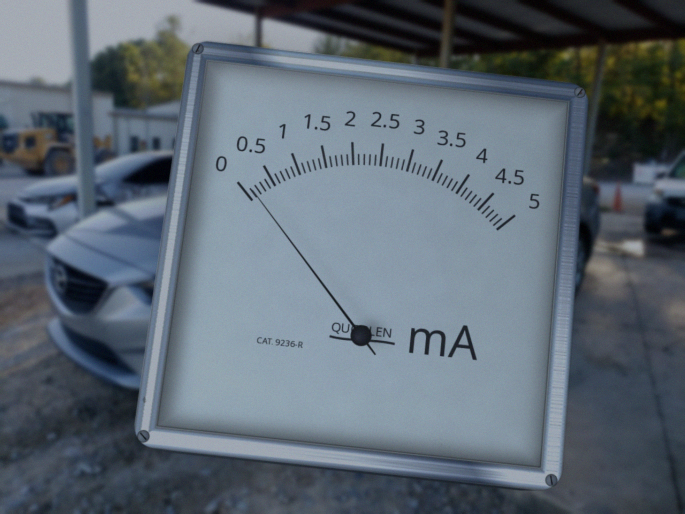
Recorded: {"value": 0.1, "unit": "mA"}
